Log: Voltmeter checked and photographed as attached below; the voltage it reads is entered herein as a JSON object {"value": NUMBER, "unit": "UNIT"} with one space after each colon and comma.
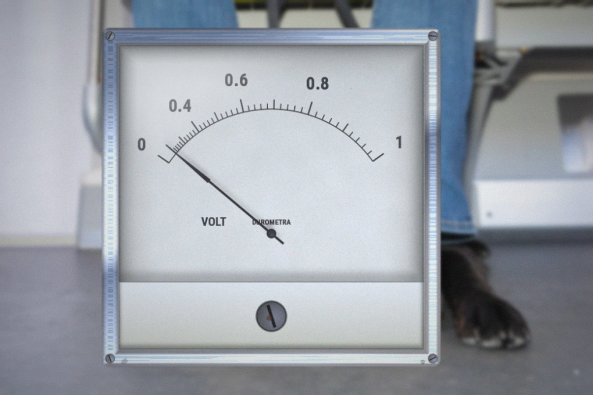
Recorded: {"value": 0.2, "unit": "V"}
